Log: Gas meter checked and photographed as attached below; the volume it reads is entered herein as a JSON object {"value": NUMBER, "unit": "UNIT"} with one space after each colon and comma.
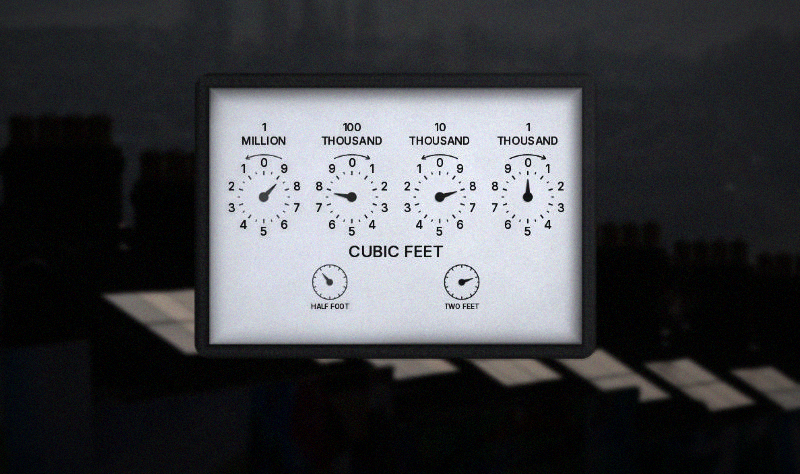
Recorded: {"value": 878000, "unit": "ft³"}
